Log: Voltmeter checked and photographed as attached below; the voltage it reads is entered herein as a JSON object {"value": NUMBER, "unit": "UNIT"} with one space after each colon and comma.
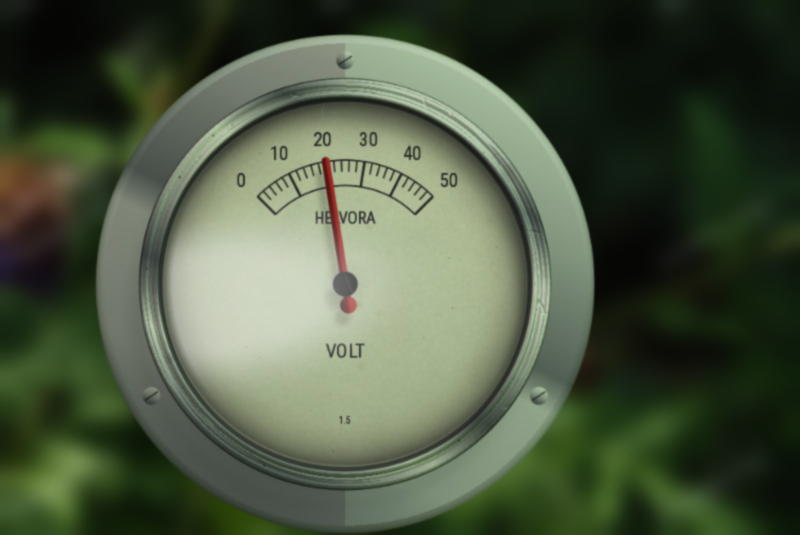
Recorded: {"value": 20, "unit": "V"}
